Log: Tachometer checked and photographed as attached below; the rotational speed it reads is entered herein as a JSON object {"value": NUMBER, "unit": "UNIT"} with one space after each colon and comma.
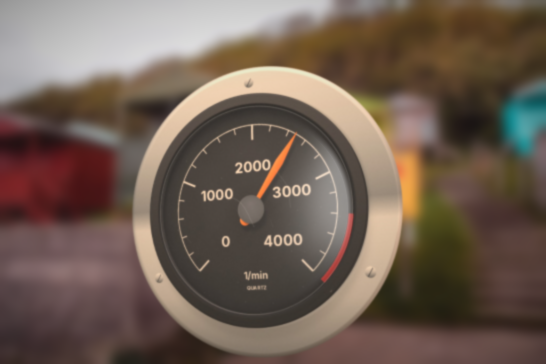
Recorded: {"value": 2500, "unit": "rpm"}
